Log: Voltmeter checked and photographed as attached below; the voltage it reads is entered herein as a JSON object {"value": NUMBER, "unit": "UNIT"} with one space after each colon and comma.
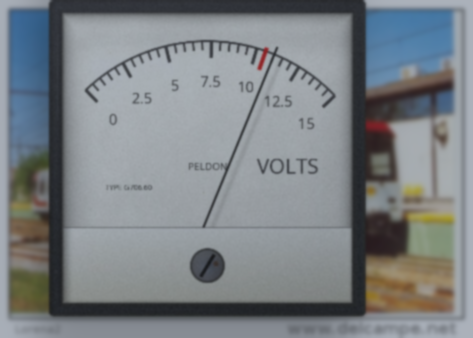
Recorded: {"value": 11, "unit": "V"}
